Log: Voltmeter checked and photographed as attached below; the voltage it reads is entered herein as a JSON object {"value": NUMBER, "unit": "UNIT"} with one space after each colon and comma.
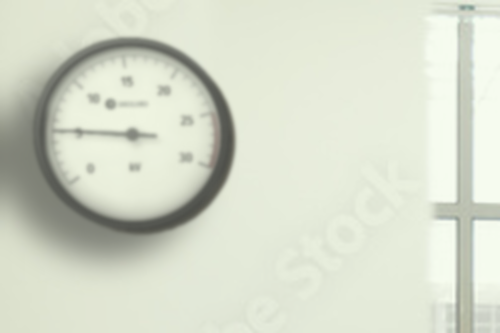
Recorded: {"value": 5, "unit": "kV"}
